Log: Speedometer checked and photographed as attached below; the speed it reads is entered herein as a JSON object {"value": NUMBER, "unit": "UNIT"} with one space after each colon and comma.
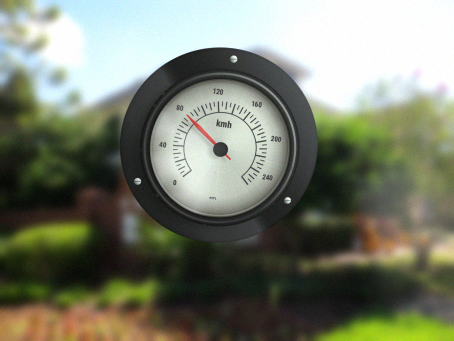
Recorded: {"value": 80, "unit": "km/h"}
